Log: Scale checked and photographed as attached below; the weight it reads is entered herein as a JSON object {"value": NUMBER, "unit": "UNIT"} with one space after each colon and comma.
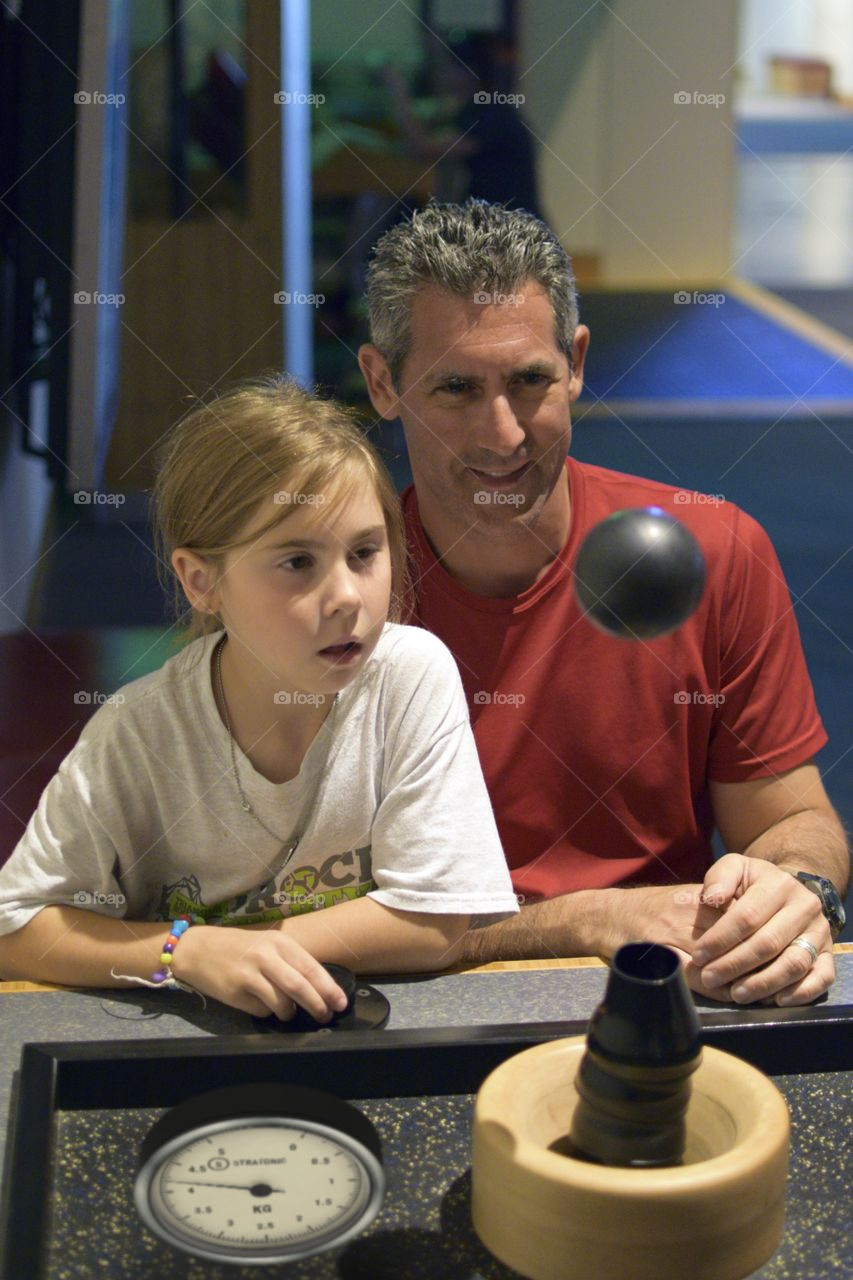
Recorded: {"value": 4.25, "unit": "kg"}
